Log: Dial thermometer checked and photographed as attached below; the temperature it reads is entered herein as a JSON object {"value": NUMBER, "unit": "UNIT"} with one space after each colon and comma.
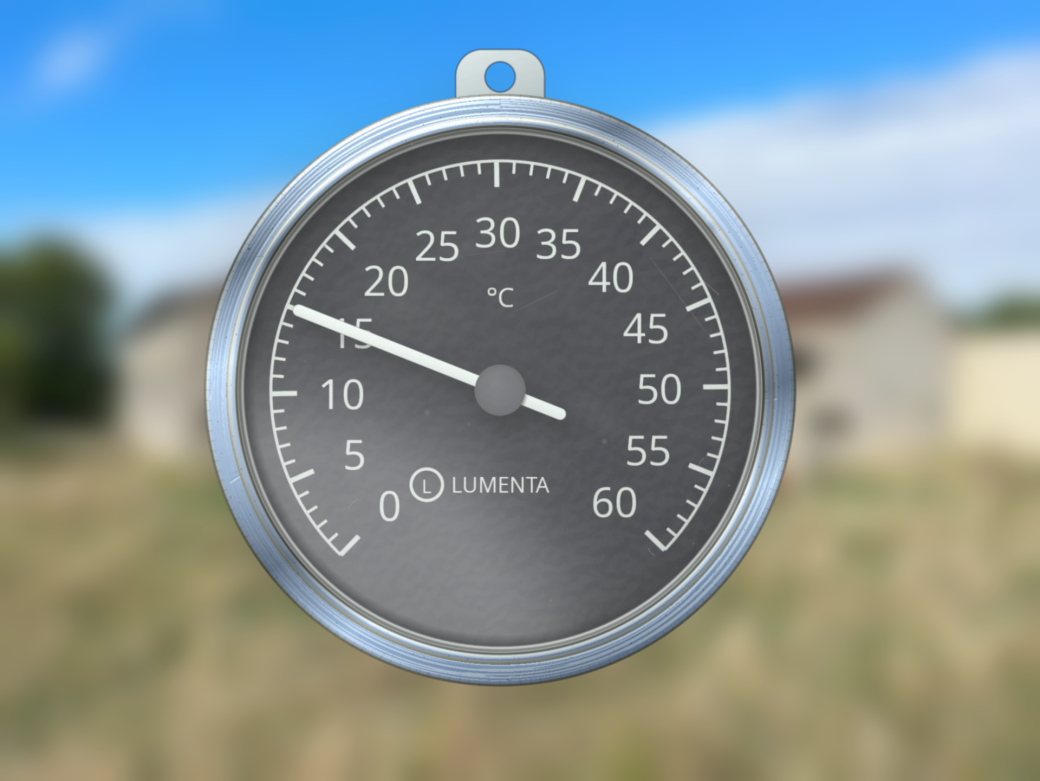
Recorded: {"value": 15, "unit": "°C"}
